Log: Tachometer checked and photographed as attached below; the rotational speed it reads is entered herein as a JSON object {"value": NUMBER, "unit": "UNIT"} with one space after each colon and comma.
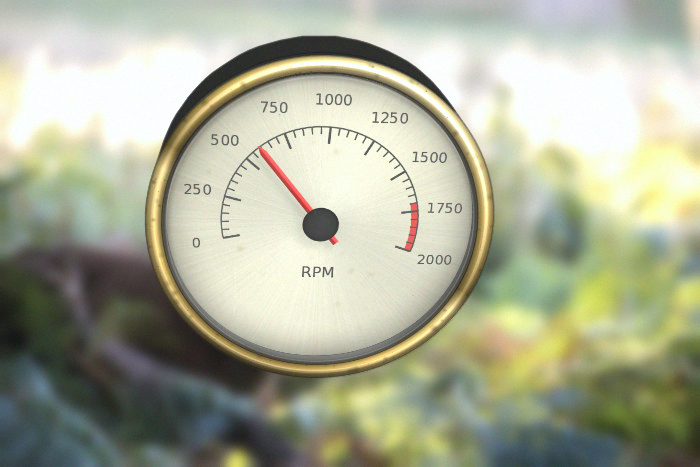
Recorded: {"value": 600, "unit": "rpm"}
